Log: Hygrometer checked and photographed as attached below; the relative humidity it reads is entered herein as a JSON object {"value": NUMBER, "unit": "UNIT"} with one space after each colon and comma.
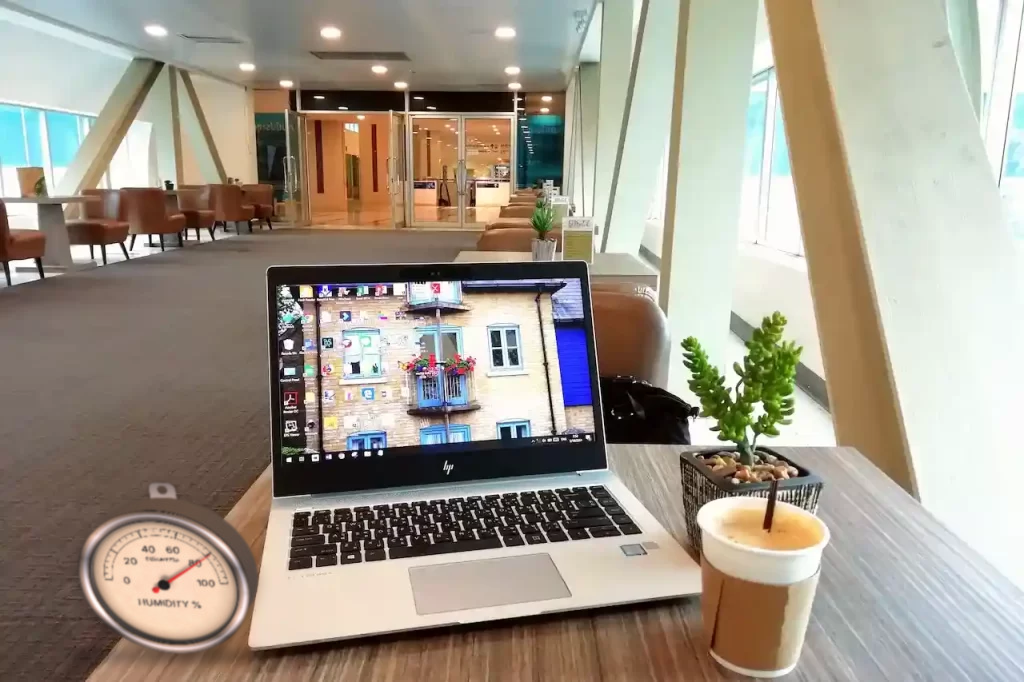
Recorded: {"value": 80, "unit": "%"}
